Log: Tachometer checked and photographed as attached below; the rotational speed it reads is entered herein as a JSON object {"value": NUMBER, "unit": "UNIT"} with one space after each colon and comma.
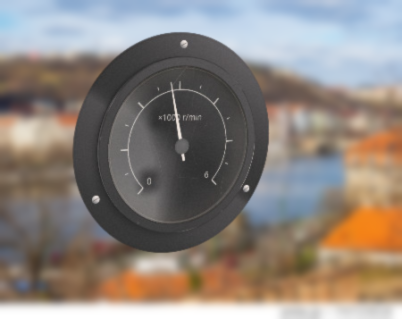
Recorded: {"value": 2750, "unit": "rpm"}
